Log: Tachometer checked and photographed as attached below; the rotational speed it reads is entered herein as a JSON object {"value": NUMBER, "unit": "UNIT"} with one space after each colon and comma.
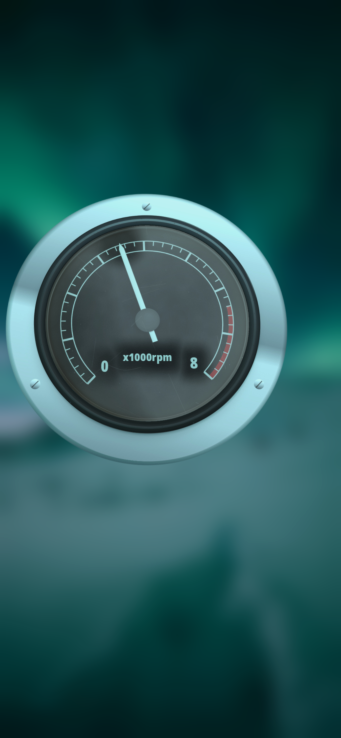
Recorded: {"value": 3500, "unit": "rpm"}
